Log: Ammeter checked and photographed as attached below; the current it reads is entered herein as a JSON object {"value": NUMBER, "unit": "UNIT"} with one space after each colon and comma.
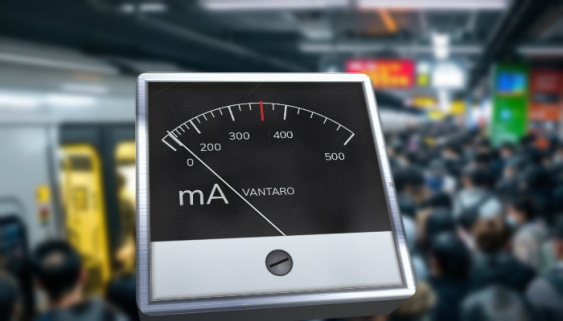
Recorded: {"value": 100, "unit": "mA"}
